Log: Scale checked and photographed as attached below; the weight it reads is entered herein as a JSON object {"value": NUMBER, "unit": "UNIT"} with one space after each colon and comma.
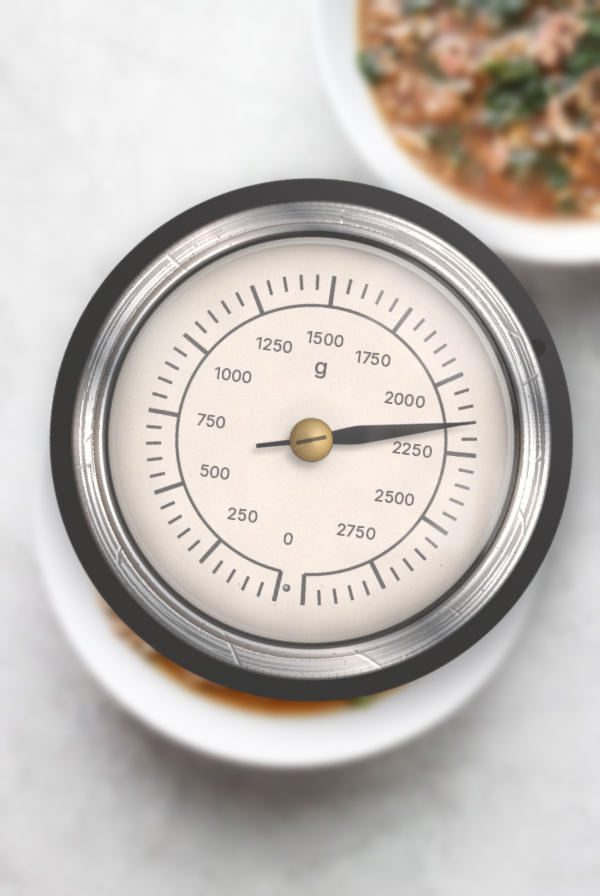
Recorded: {"value": 2150, "unit": "g"}
